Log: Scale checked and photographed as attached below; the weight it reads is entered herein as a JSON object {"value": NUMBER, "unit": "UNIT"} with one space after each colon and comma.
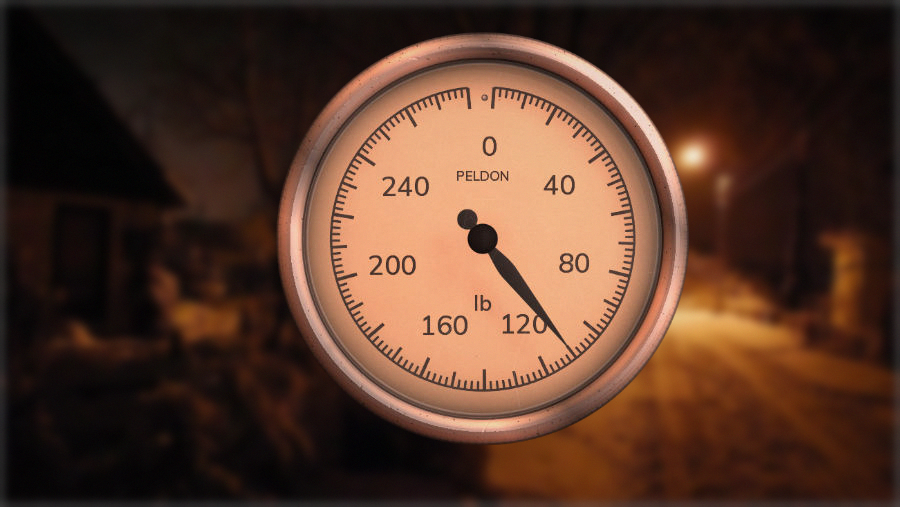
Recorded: {"value": 110, "unit": "lb"}
